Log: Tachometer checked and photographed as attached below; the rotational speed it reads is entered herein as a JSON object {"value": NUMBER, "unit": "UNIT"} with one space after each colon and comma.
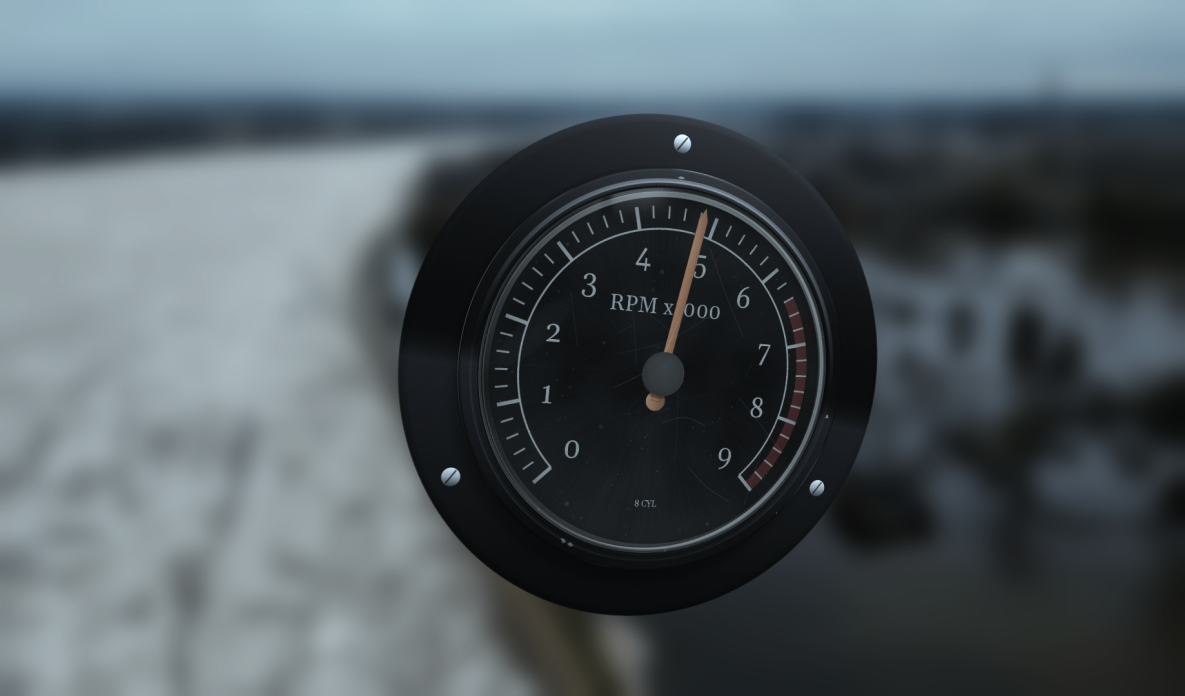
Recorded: {"value": 4800, "unit": "rpm"}
